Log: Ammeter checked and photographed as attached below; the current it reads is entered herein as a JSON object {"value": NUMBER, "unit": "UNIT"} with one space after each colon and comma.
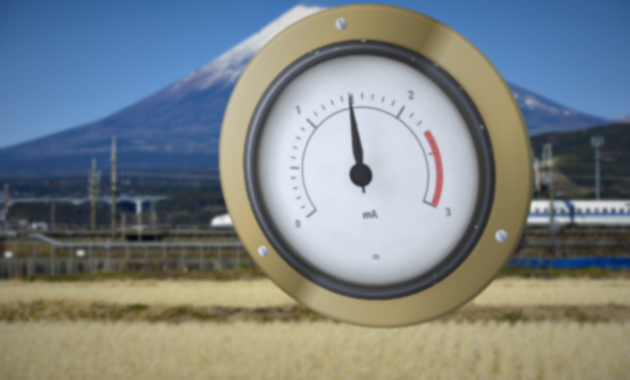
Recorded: {"value": 1.5, "unit": "mA"}
